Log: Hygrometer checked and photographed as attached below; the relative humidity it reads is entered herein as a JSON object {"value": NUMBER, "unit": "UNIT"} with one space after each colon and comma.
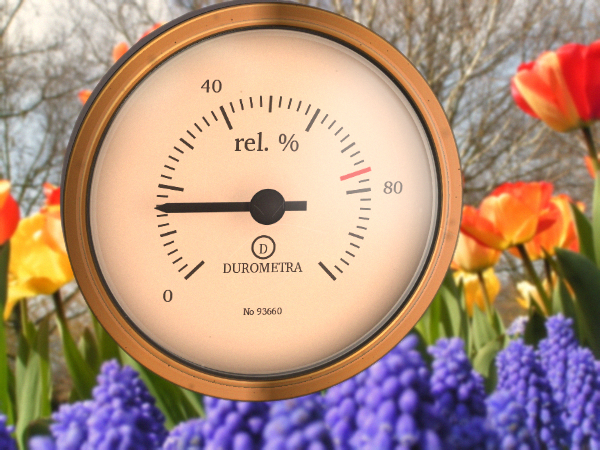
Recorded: {"value": 16, "unit": "%"}
